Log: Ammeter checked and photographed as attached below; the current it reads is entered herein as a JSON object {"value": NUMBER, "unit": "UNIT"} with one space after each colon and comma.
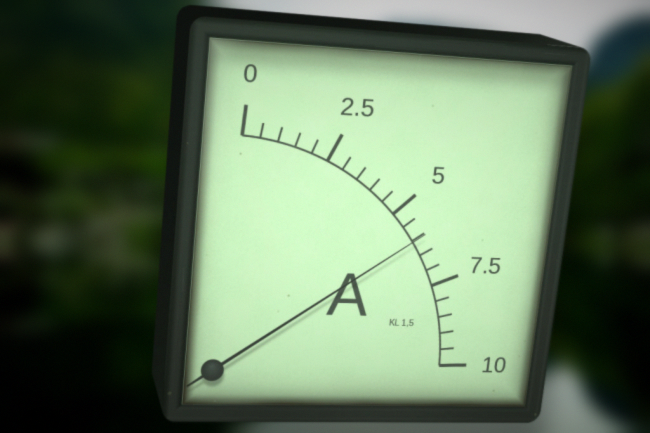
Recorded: {"value": 6, "unit": "A"}
